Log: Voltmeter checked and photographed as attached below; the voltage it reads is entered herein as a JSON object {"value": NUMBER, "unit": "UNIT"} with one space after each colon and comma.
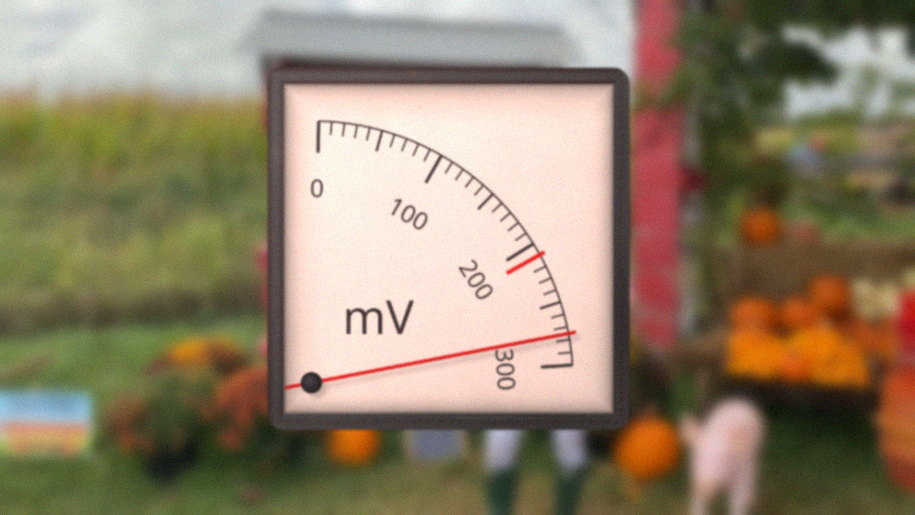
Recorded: {"value": 275, "unit": "mV"}
